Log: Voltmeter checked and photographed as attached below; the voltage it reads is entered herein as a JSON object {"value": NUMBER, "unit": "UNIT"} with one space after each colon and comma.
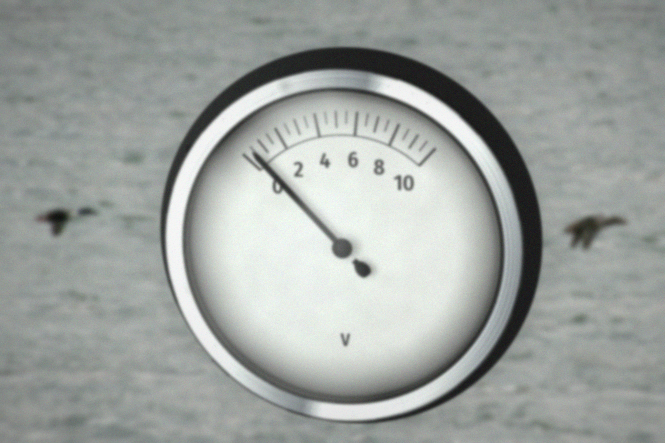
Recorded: {"value": 0.5, "unit": "V"}
